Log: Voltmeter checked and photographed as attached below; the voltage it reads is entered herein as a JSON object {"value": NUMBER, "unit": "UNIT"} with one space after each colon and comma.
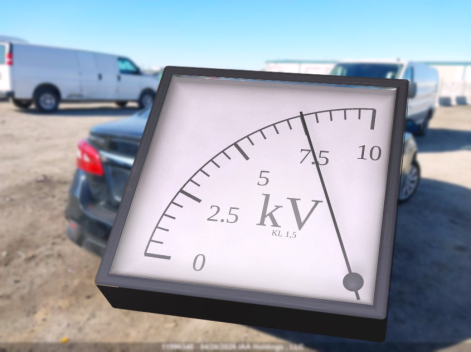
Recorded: {"value": 7.5, "unit": "kV"}
